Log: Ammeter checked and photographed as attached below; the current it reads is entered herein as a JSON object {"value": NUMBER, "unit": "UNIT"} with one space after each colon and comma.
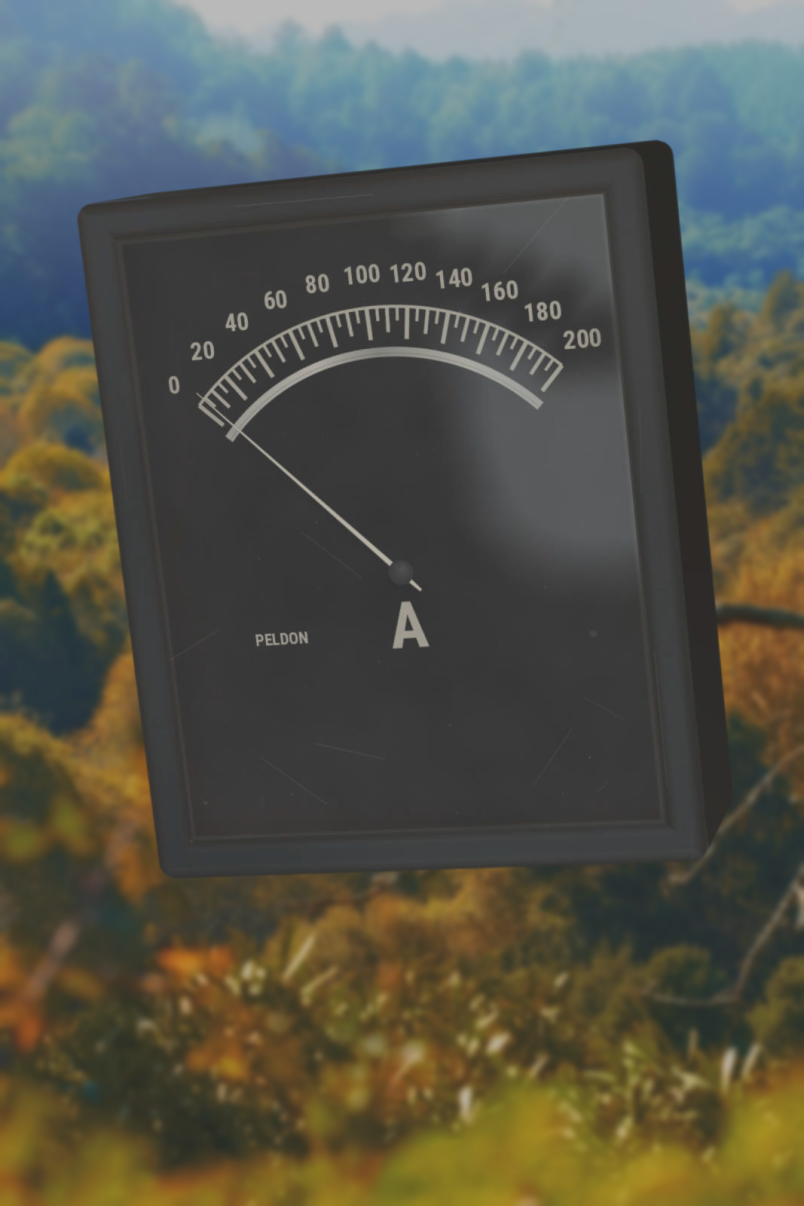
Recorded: {"value": 5, "unit": "A"}
